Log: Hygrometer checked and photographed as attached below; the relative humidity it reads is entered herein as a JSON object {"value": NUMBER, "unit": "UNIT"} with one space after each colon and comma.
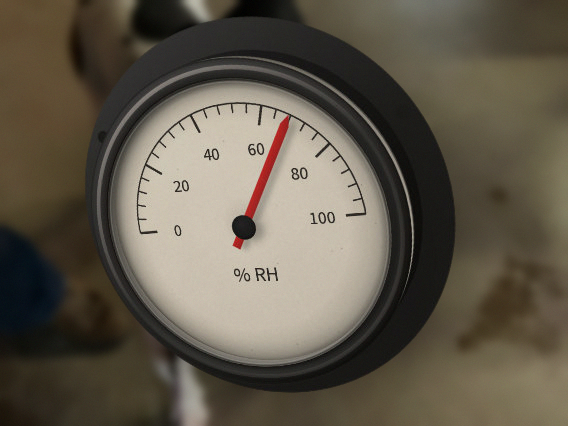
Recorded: {"value": 68, "unit": "%"}
